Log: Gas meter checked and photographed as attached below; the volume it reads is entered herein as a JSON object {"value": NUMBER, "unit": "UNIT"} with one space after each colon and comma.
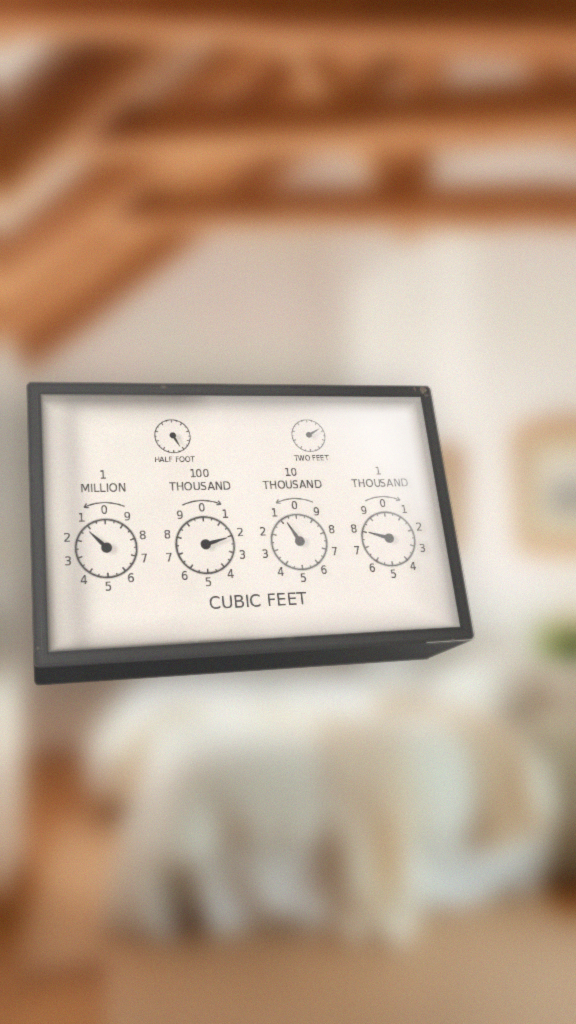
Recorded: {"value": 120800, "unit": "ft³"}
